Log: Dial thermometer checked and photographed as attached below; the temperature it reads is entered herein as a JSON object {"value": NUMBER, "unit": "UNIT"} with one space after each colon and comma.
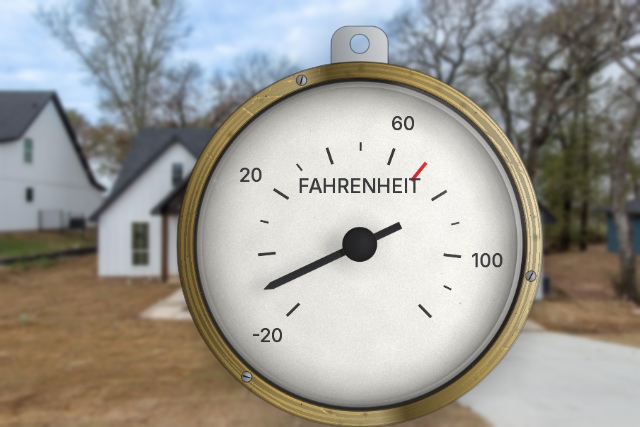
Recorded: {"value": -10, "unit": "°F"}
